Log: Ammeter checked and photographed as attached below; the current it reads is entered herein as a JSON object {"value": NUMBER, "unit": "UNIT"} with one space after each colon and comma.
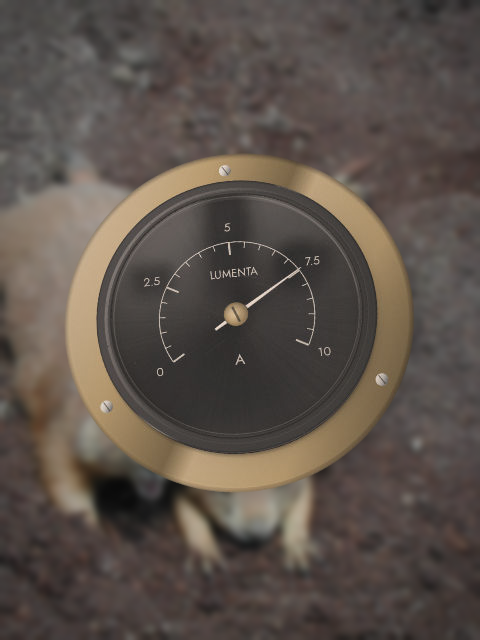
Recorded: {"value": 7.5, "unit": "A"}
